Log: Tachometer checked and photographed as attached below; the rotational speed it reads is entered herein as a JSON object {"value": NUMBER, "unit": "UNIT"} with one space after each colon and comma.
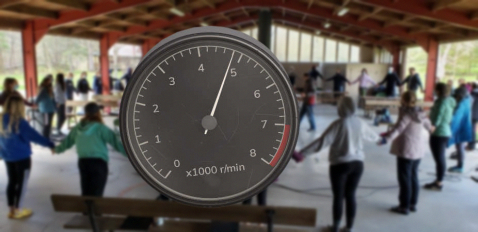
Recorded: {"value": 4800, "unit": "rpm"}
